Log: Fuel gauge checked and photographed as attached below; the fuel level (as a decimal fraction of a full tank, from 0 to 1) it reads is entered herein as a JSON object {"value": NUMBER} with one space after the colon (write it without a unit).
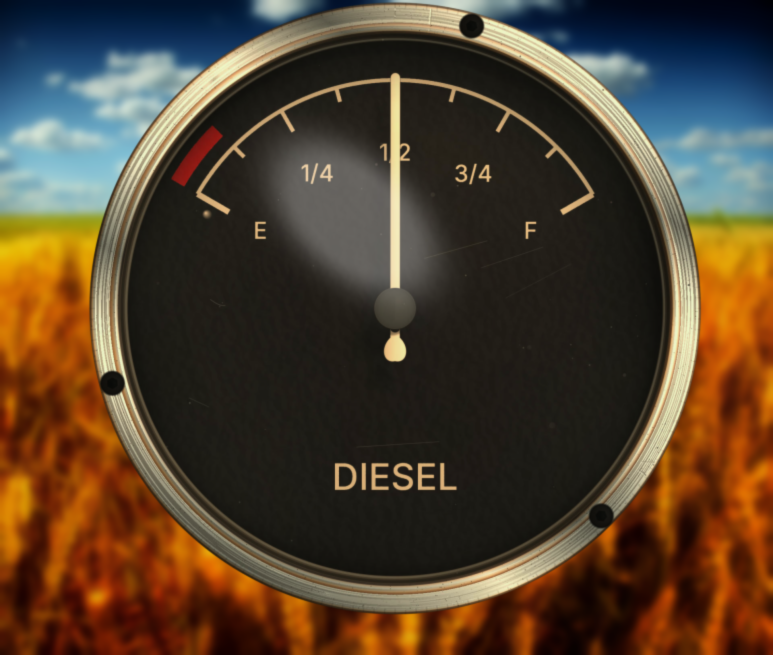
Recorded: {"value": 0.5}
